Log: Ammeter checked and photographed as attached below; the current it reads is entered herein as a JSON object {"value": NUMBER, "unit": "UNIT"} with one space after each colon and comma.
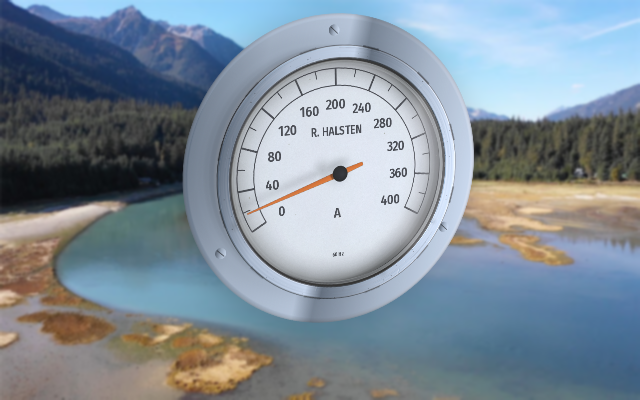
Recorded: {"value": 20, "unit": "A"}
